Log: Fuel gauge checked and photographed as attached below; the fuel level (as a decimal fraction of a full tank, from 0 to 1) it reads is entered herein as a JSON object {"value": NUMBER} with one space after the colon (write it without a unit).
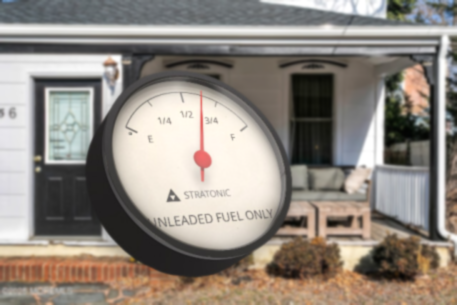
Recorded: {"value": 0.625}
